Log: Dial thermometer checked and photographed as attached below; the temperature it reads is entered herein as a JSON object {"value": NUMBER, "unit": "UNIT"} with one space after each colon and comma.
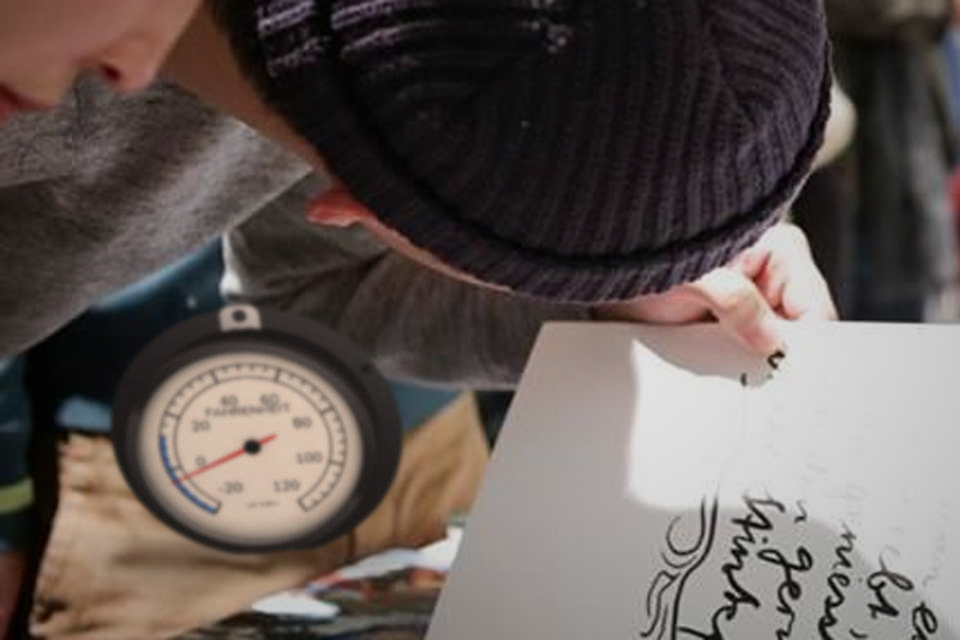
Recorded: {"value": -4, "unit": "°F"}
